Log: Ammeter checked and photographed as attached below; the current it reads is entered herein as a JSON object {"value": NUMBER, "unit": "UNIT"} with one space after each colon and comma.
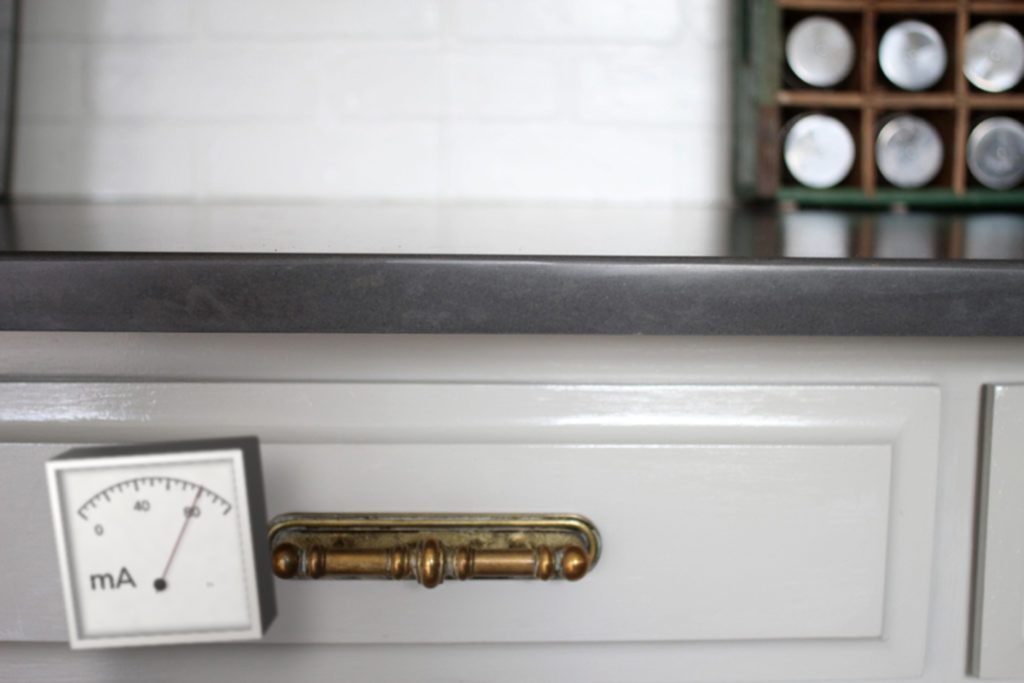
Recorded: {"value": 80, "unit": "mA"}
